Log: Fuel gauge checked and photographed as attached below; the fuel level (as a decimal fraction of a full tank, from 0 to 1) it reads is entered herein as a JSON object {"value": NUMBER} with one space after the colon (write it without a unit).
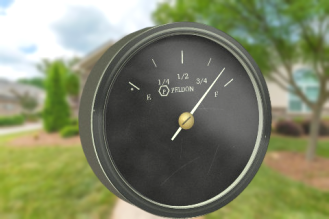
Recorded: {"value": 0.875}
